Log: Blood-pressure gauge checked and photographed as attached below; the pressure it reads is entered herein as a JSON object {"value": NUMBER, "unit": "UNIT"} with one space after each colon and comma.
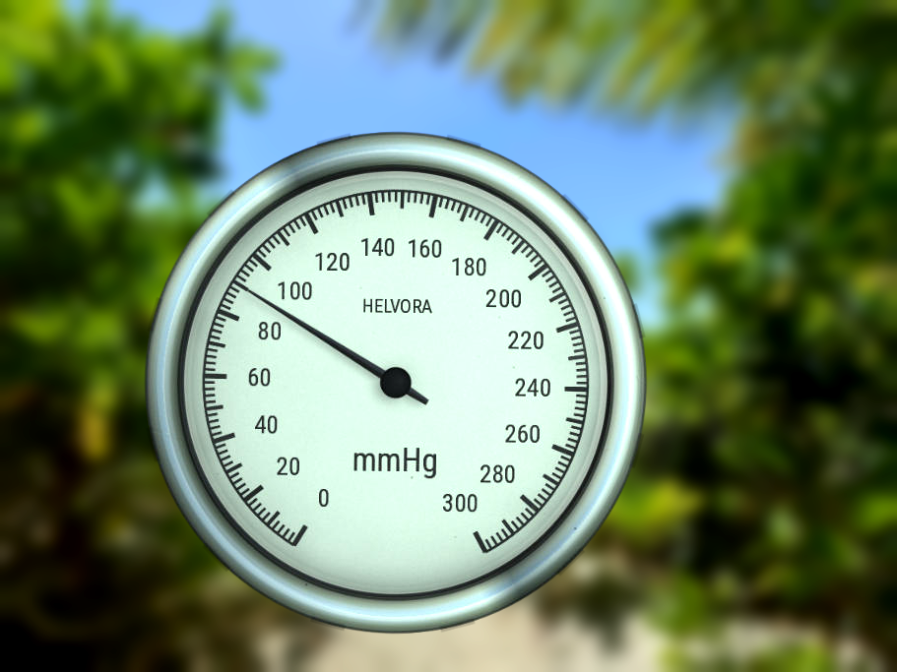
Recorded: {"value": 90, "unit": "mmHg"}
